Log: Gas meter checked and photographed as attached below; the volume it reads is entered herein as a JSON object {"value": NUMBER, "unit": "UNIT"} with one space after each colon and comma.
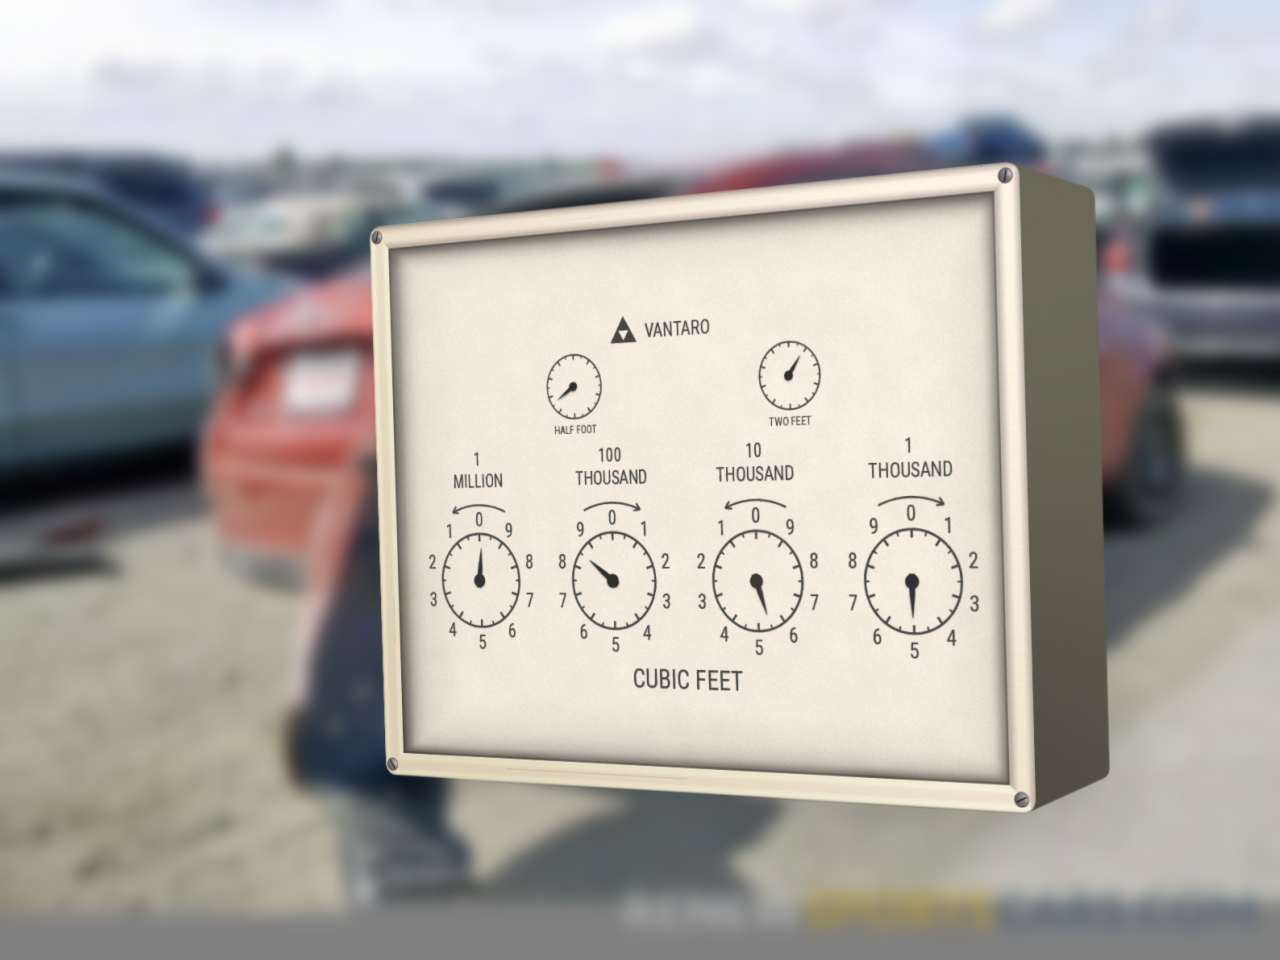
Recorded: {"value": 985500, "unit": "ft³"}
